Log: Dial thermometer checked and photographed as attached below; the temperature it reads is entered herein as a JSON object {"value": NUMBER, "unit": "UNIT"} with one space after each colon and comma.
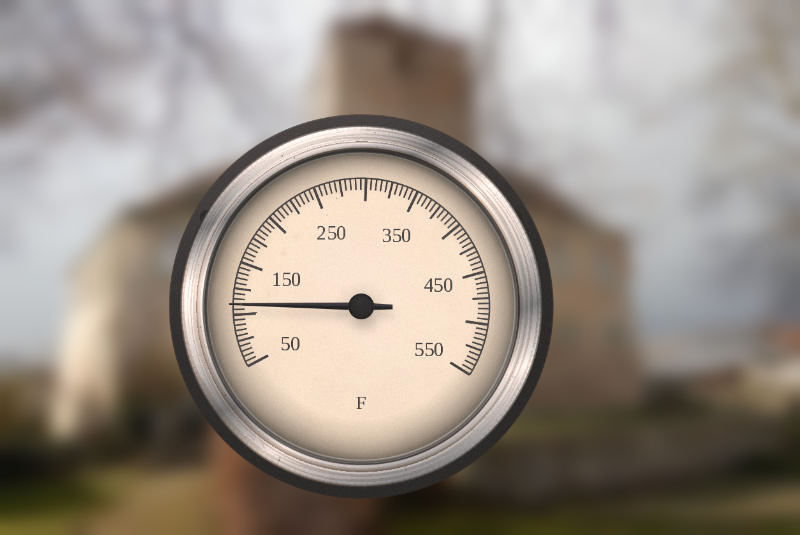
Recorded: {"value": 110, "unit": "°F"}
